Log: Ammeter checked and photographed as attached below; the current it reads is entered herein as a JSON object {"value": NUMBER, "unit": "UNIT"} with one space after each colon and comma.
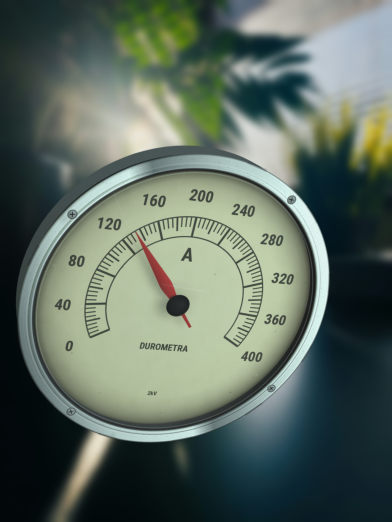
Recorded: {"value": 135, "unit": "A"}
